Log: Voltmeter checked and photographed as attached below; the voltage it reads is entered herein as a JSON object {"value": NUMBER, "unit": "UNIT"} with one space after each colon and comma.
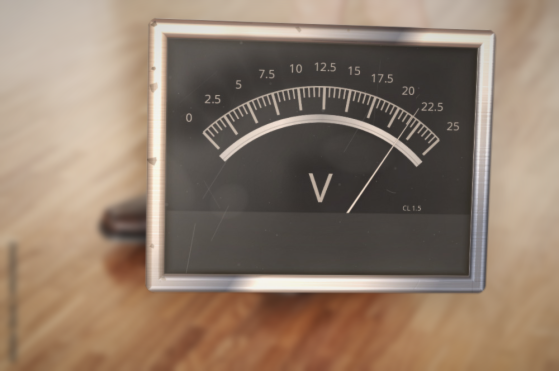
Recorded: {"value": 21.5, "unit": "V"}
